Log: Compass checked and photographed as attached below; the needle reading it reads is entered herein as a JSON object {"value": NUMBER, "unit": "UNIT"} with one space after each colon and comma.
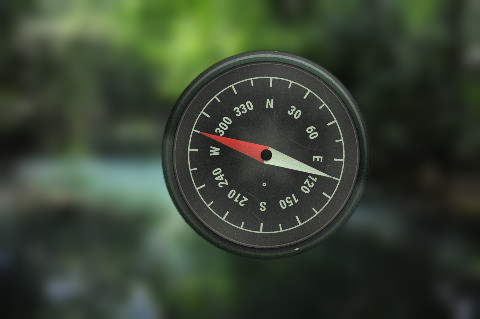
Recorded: {"value": 285, "unit": "°"}
